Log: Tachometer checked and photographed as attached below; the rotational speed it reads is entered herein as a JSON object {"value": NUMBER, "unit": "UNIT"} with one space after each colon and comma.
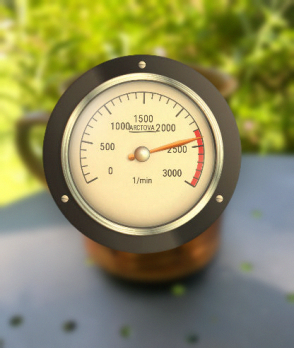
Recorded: {"value": 2400, "unit": "rpm"}
